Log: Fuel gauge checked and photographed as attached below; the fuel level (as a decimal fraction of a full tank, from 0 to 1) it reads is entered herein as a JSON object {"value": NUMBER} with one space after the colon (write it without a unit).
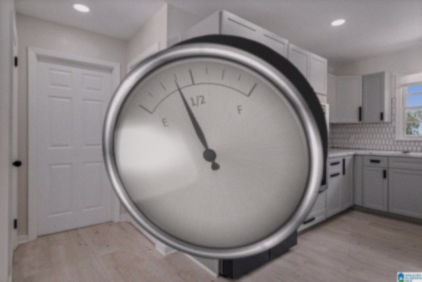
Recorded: {"value": 0.375}
